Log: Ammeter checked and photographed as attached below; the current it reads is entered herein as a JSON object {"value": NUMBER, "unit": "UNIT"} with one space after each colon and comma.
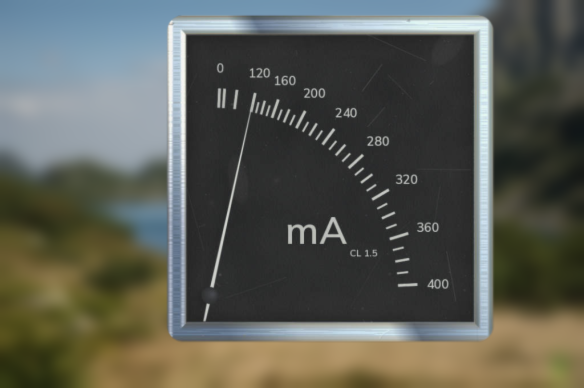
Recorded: {"value": 120, "unit": "mA"}
